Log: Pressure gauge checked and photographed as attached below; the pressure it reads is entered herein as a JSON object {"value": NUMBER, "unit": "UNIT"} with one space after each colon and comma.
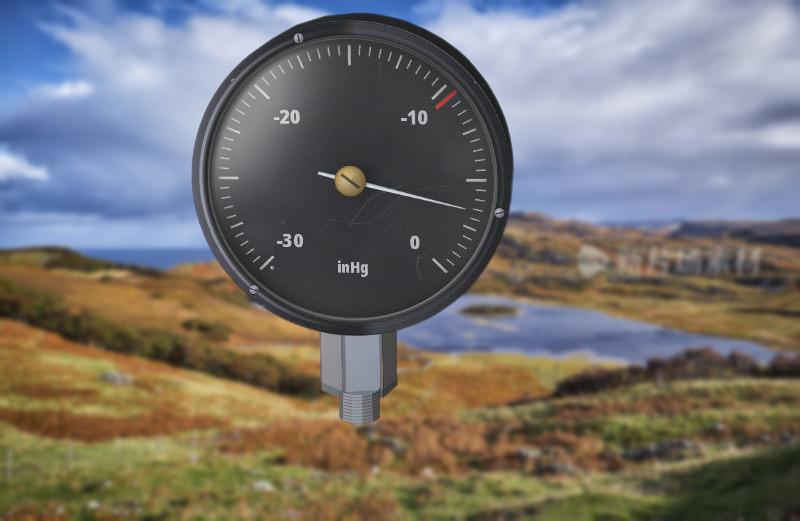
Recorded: {"value": -3.5, "unit": "inHg"}
